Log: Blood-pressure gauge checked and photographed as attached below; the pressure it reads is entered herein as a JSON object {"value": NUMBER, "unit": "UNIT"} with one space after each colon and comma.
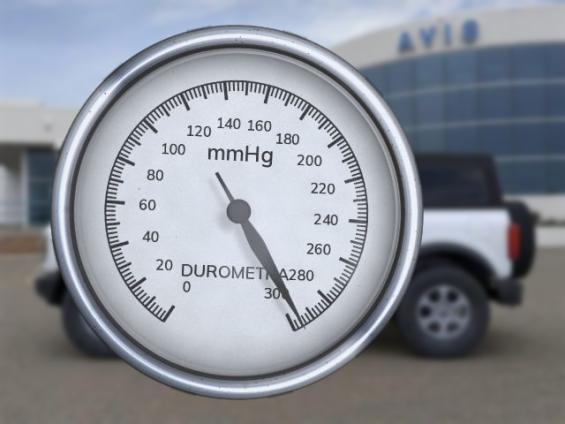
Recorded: {"value": 296, "unit": "mmHg"}
